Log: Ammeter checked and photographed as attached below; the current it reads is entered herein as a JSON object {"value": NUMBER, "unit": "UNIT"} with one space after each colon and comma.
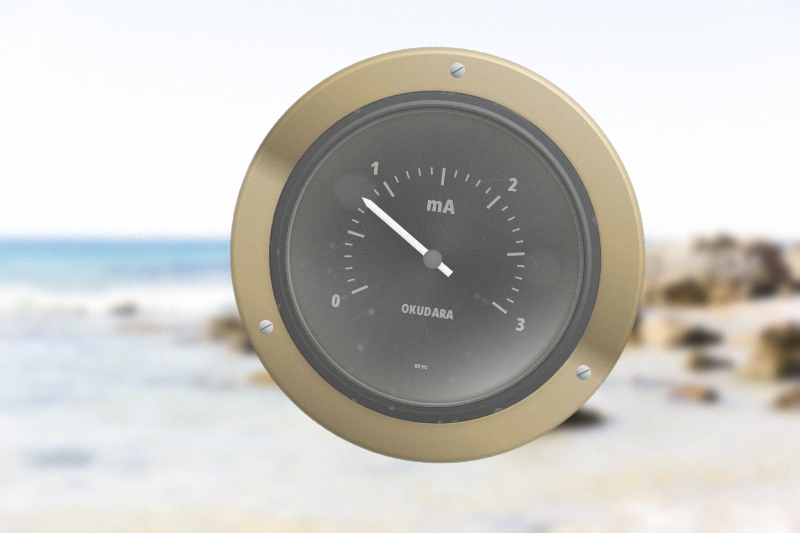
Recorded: {"value": 0.8, "unit": "mA"}
